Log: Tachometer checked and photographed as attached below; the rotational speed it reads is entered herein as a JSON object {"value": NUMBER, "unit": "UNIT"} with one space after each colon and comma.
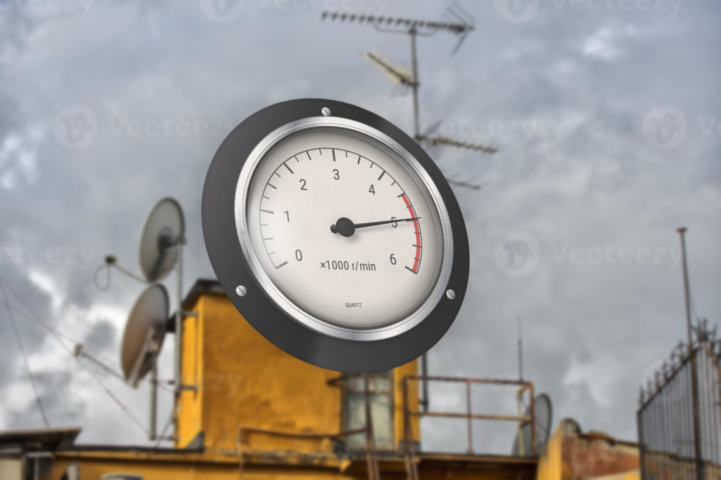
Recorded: {"value": 5000, "unit": "rpm"}
